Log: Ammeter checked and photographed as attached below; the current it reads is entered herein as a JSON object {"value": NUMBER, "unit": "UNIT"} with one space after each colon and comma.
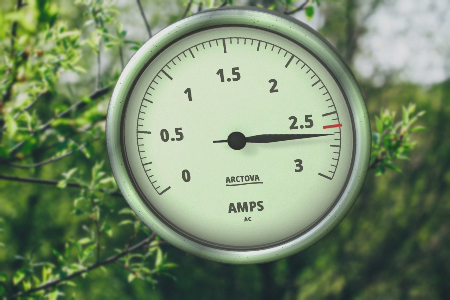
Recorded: {"value": 2.65, "unit": "A"}
